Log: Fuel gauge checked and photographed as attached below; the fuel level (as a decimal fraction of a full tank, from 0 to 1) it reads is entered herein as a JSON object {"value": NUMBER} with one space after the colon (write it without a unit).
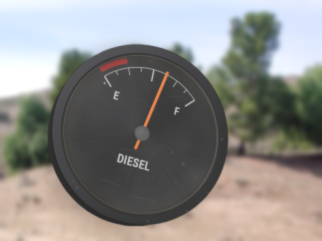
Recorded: {"value": 0.625}
